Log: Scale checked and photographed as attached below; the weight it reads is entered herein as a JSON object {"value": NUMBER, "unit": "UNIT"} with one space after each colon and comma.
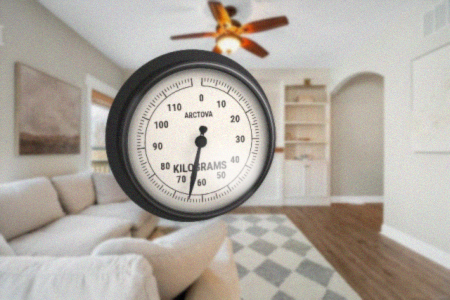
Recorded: {"value": 65, "unit": "kg"}
